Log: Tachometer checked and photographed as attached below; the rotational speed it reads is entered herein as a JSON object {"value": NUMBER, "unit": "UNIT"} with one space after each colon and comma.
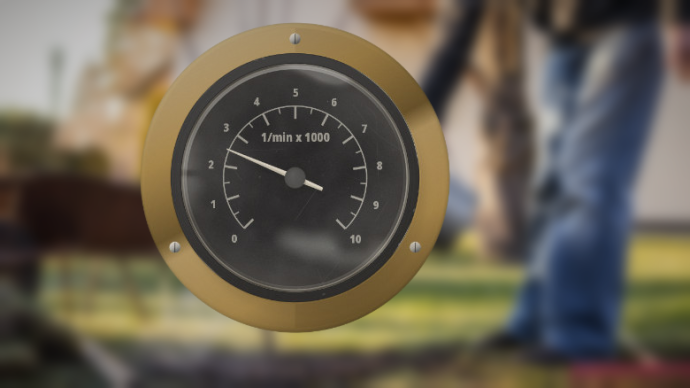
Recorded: {"value": 2500, "unit": "rpm"}
